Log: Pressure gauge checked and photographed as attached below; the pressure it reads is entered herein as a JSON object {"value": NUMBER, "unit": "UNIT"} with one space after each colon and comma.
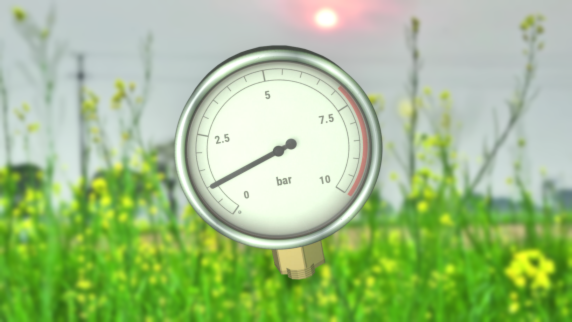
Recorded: {"value": 1, "unit": "bar"}
